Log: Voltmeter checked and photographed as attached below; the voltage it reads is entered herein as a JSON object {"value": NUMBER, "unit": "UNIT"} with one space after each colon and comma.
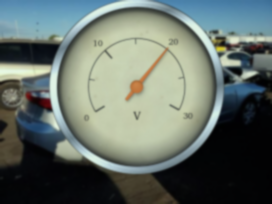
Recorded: {"value": 20, "unit": "V"}
